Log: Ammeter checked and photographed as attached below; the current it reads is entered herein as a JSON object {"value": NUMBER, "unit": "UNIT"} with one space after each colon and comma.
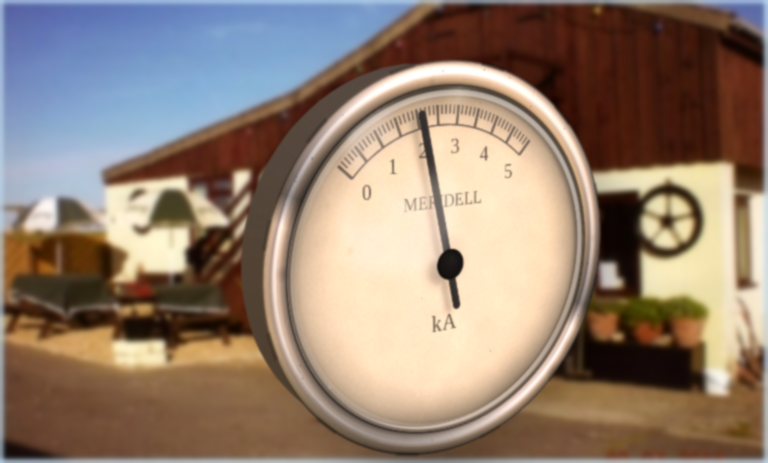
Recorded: {"value": 2, "unit": "kA"}
